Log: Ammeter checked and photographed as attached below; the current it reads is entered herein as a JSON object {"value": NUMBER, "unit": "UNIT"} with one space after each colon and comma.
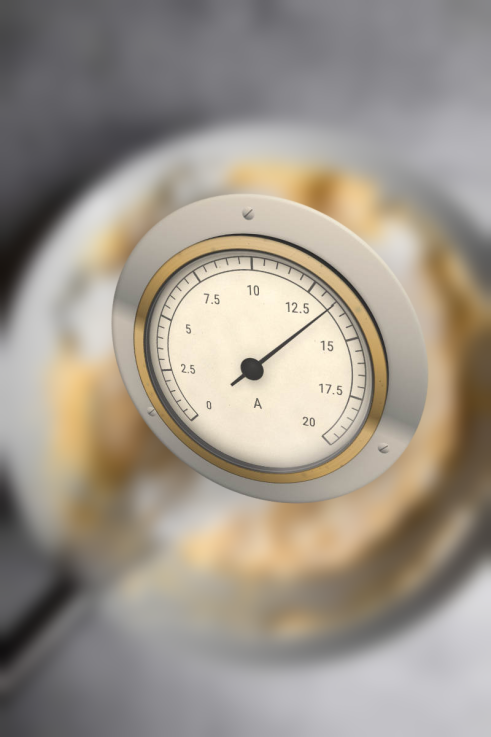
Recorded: {"value": 13.5, "unit": "A"}
